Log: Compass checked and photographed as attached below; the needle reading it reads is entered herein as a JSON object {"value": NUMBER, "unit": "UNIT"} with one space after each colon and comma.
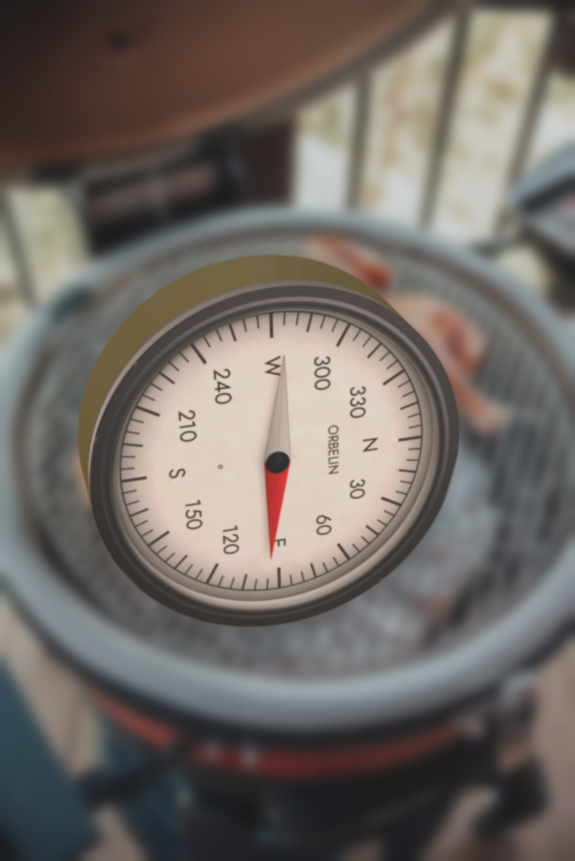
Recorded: {"value": 95, "unit": "°"}
